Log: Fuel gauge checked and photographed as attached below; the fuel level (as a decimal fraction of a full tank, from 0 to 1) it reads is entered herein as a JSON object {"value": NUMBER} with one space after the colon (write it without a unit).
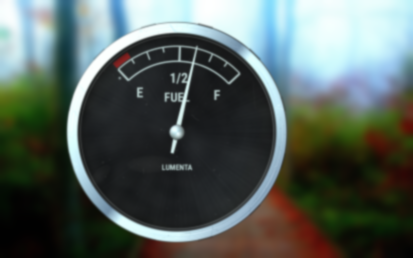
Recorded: {"value": 0.625}
